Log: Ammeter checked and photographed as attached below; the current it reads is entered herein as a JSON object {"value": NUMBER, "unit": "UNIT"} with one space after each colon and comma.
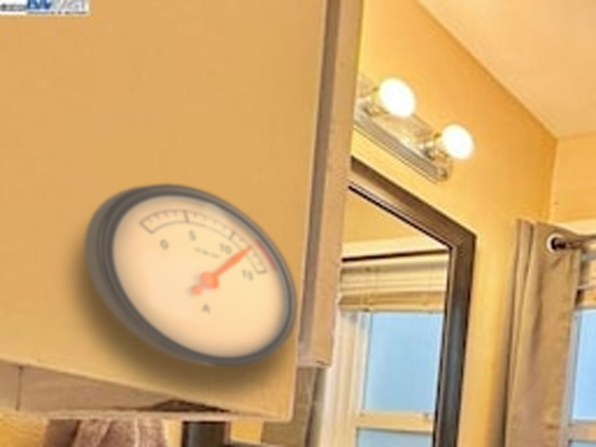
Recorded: {"value": 12, "unit": "A"}
